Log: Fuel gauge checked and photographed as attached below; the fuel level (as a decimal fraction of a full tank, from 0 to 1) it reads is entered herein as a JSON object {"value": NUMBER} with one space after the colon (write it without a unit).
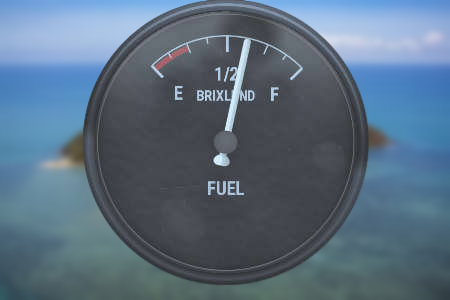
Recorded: {"value": 0.625}
